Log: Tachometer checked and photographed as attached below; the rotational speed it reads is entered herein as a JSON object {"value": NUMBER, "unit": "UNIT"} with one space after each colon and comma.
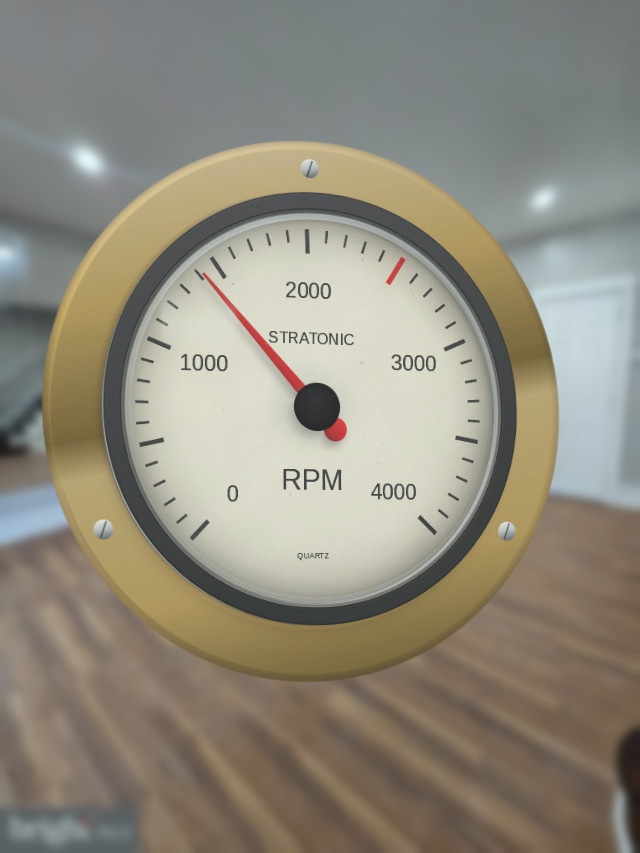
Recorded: {"value": 1400, "unit": "rpm"}
